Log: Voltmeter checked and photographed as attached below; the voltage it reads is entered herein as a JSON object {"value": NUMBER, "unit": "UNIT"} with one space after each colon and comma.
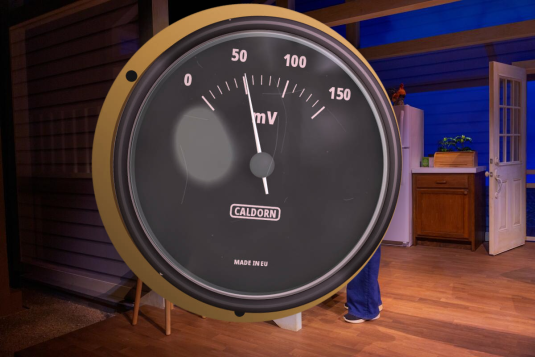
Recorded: {"value": 50, "unit": "mV"}
